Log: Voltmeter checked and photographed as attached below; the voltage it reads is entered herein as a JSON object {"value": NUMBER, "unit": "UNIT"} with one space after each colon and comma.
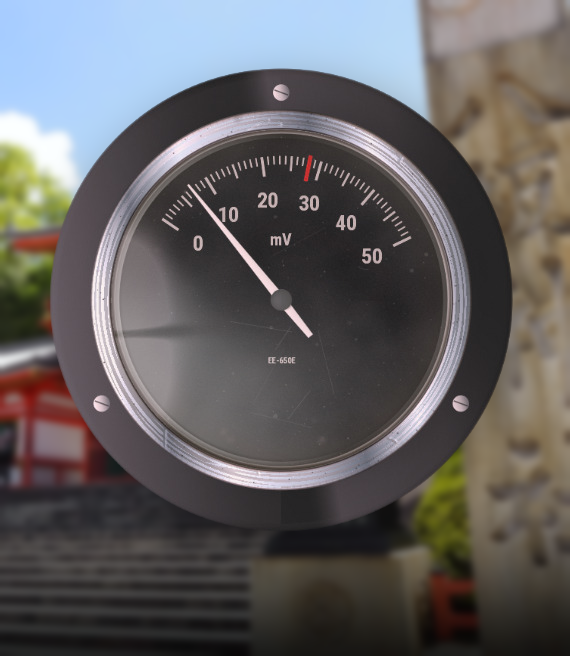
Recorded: {"value": 7, "unit": "mV"}
